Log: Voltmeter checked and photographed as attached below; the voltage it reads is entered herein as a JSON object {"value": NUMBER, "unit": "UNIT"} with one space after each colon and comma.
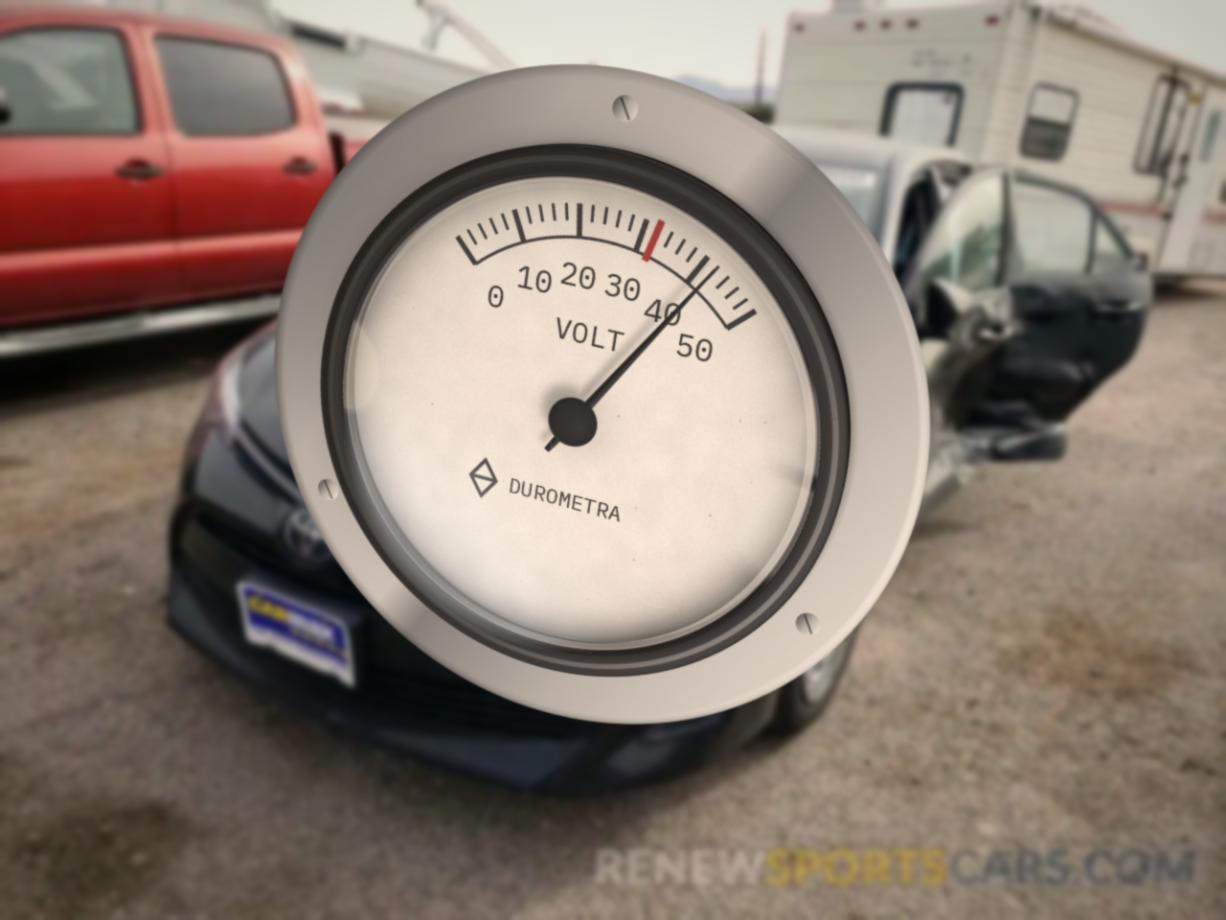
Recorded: {"value": 42, "unit": "V"}
